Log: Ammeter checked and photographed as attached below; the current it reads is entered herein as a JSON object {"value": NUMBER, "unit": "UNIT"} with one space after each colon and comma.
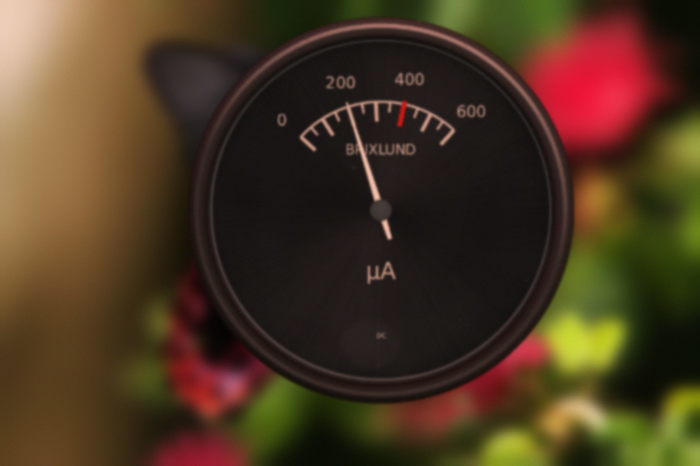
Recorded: {"value": 200, "unit": "µA"}
